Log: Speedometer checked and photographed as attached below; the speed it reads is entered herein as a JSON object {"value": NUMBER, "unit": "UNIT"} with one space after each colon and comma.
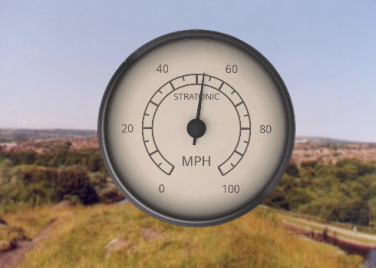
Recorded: {"value": 52.5, "unit": "mph"}
